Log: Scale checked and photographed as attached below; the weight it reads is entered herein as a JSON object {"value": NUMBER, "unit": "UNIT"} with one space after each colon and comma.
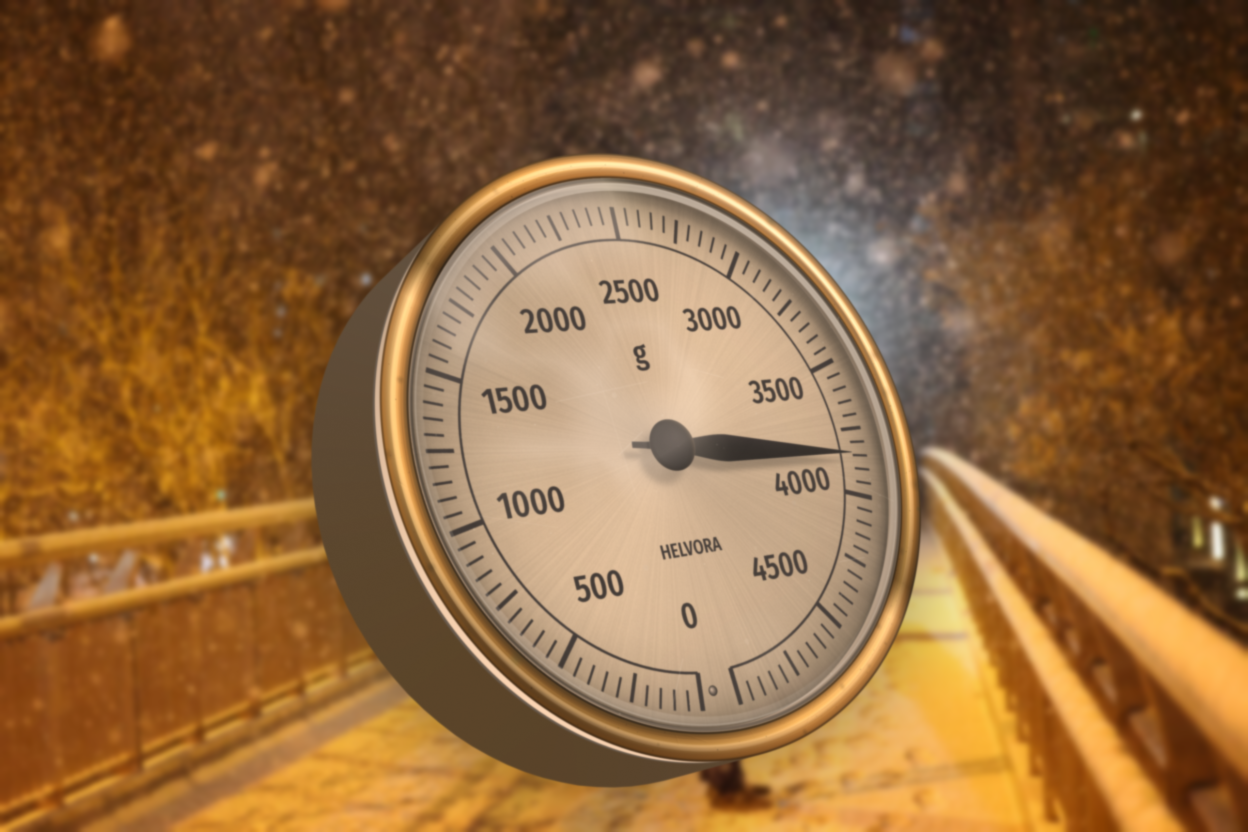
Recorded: {"value": 3850, "unit": "g"}
